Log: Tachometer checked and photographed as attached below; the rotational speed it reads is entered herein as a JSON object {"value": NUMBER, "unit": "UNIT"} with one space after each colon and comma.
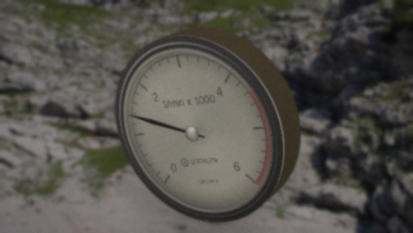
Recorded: {"value": 1400, "unit": "rpm"}
